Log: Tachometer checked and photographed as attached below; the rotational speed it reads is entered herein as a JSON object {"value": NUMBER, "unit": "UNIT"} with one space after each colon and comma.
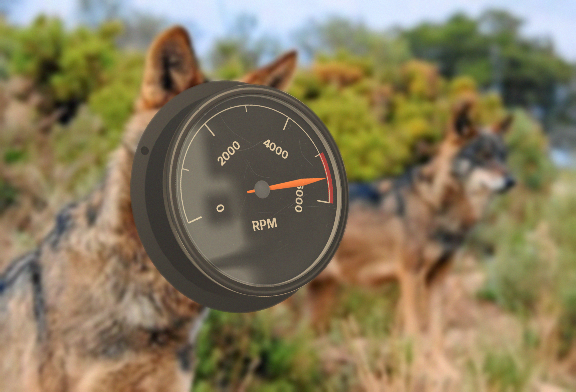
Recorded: {"value": 5500, "unit": "rpm"}
